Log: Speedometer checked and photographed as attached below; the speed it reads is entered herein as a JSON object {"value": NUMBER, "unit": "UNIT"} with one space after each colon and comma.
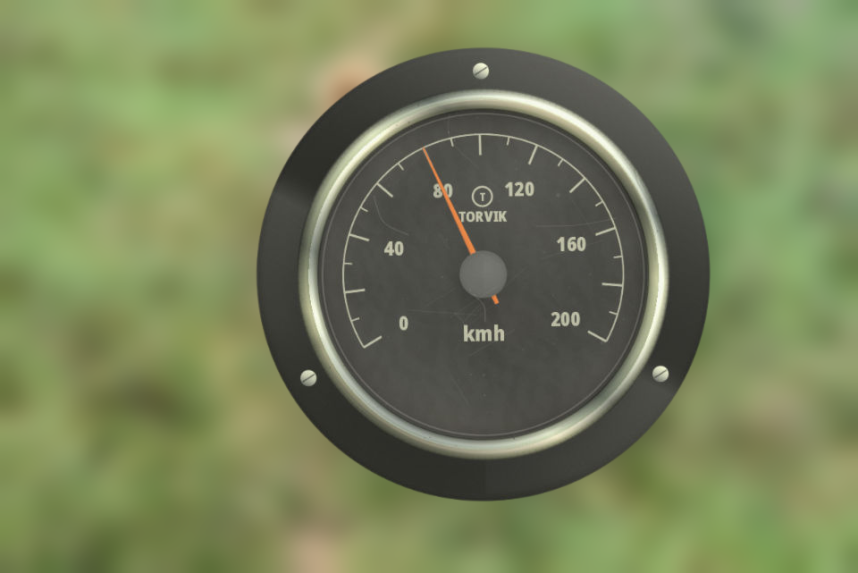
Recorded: {"value": 80, "unit": "km/h"}
